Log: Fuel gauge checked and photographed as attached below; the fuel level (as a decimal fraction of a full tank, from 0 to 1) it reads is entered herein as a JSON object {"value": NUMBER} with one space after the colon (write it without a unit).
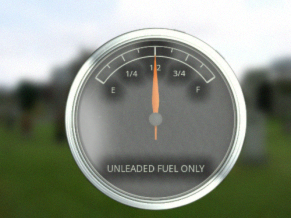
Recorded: {"value": 0.5}
